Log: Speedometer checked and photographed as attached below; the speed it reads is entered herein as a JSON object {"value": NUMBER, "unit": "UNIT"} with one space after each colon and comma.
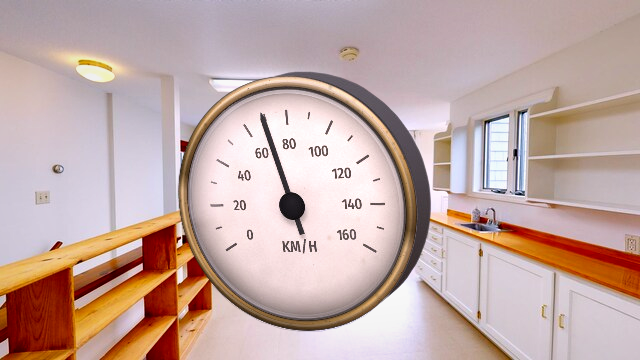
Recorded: {"value": 70, "unit": "km/h"}
